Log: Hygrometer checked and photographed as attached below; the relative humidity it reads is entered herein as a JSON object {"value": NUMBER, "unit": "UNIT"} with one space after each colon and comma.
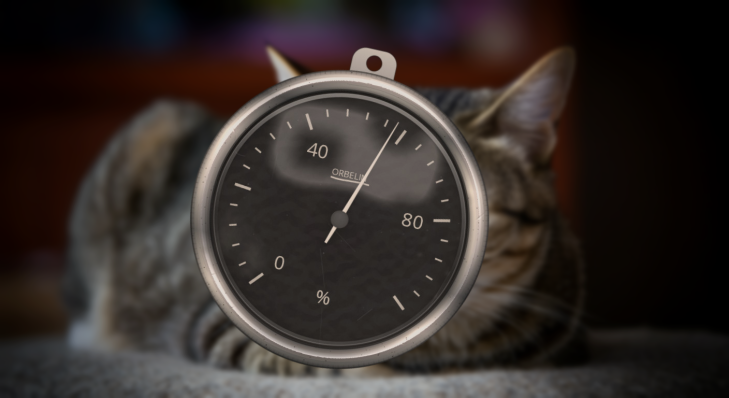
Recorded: {"value": 58, "unit": "%"}
